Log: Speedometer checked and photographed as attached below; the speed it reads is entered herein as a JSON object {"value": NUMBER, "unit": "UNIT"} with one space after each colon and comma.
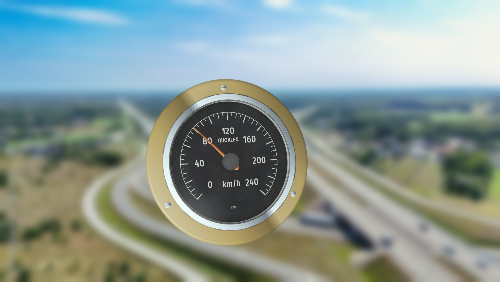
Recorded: {"value": 80, "unit": "km/h"}
